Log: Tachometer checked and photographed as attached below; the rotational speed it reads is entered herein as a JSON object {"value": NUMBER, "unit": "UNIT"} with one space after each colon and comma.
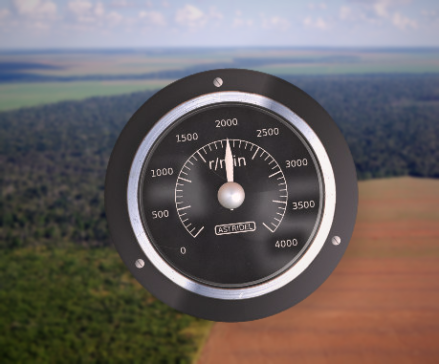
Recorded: {"value": 2000, "unit": "rpm"}
